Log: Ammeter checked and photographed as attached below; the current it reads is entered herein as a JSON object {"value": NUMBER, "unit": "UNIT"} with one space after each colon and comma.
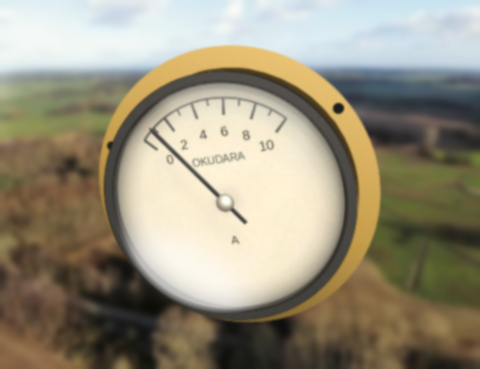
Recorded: {"value": 1, "unit": "A"}
